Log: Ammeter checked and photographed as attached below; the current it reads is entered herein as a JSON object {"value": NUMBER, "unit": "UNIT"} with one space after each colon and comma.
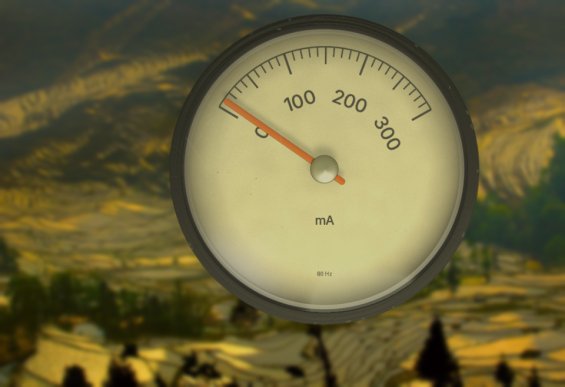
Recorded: {"value": 10, "unit": "mA"}
